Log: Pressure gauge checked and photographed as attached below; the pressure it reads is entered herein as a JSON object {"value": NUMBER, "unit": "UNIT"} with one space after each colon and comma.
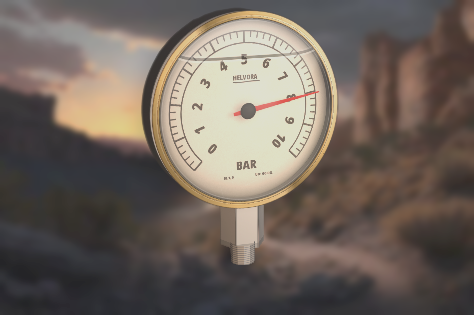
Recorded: {"value": 8, "unit": "bar"}
